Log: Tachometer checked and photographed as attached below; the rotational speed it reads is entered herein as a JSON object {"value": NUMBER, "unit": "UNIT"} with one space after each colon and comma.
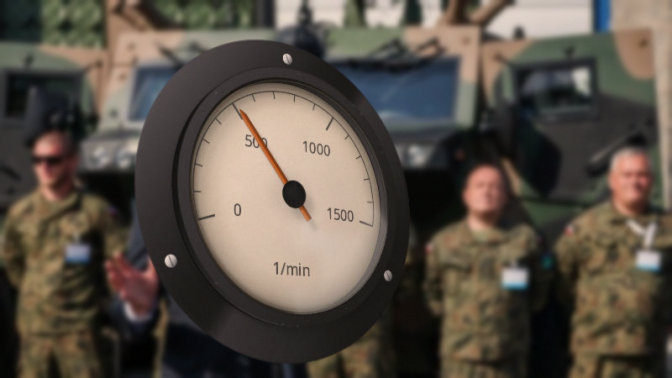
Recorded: {"value": 500, "unit": "rpm"}
